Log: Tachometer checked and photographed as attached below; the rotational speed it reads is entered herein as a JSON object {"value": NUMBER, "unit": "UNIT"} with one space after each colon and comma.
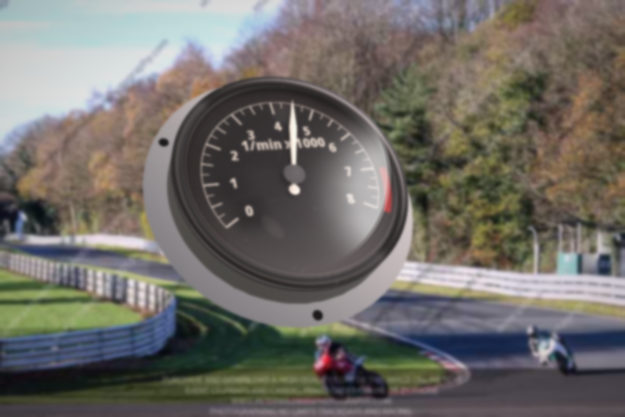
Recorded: {"value": 4500, "unit": "rpm"}
